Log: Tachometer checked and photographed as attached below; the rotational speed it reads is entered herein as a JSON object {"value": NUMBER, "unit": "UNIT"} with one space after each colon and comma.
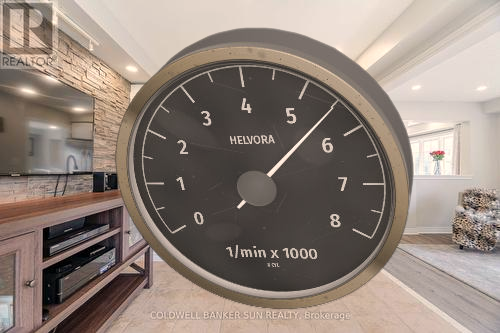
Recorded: {"value": 5500, "unit": "rpm"}
